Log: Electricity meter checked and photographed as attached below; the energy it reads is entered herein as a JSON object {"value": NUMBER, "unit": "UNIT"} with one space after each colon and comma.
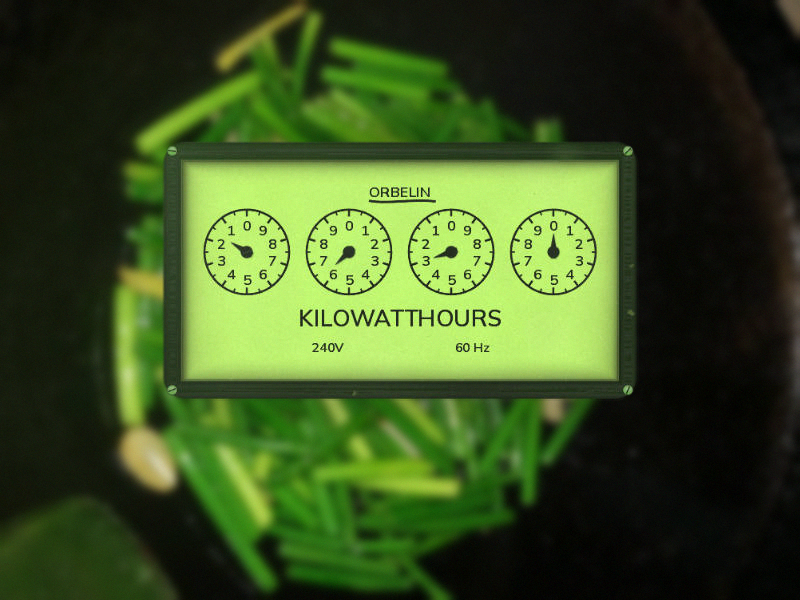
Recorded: {"value": 1630, "unit": "kWh"}
